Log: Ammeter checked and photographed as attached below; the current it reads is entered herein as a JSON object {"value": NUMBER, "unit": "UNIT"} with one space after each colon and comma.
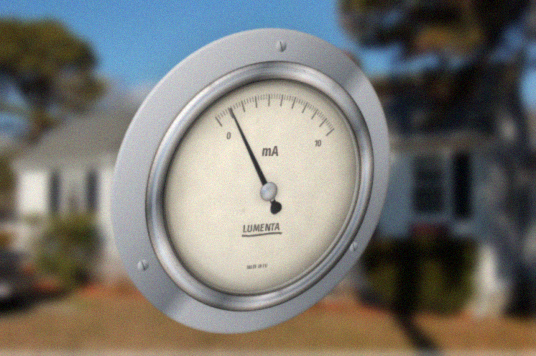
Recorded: {"value": 1, "unit": "mA"}
